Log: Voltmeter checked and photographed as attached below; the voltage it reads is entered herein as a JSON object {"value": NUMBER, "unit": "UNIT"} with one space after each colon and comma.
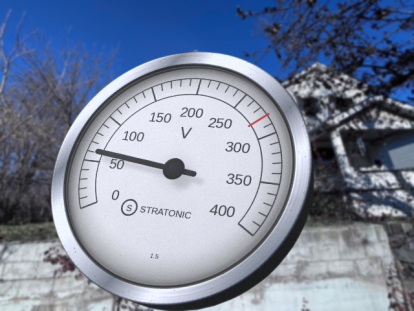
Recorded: {"value": 60, "unit": "V"}
